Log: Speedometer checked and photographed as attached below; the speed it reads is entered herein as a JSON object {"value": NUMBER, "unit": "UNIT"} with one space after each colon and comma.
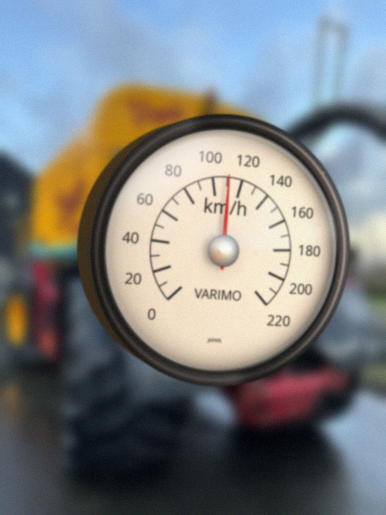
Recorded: {"value": 110, "unit": "km/h"}
